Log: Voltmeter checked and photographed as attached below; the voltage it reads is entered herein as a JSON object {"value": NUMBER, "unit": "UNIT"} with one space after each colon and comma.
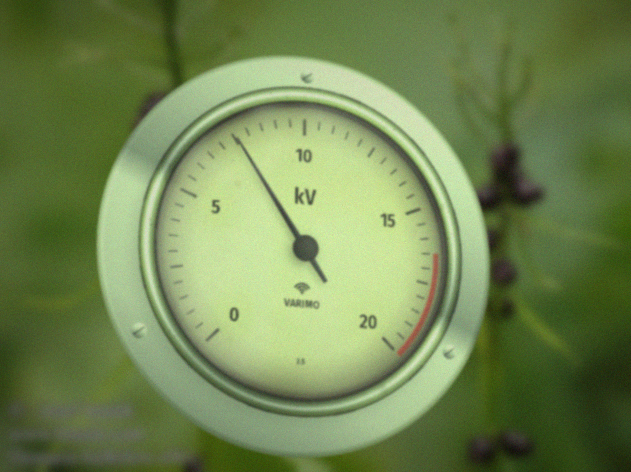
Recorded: {"value": 7.5, "unit": "kV"}
